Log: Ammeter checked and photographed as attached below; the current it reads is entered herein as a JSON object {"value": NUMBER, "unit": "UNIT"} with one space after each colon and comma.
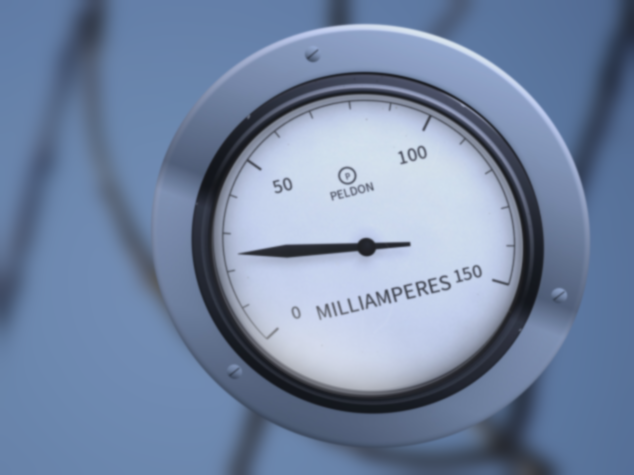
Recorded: {"value": 25, "unit": "mA"}
